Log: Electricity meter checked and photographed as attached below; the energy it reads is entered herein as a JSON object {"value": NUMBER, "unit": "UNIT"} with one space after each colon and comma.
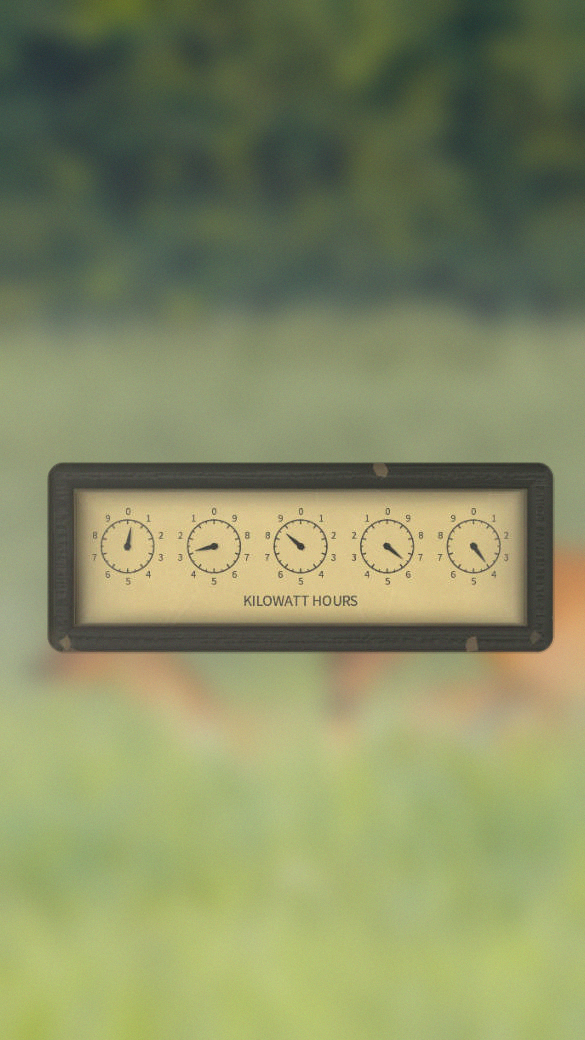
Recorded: {"value": 2864, "unit": "kWh"}
